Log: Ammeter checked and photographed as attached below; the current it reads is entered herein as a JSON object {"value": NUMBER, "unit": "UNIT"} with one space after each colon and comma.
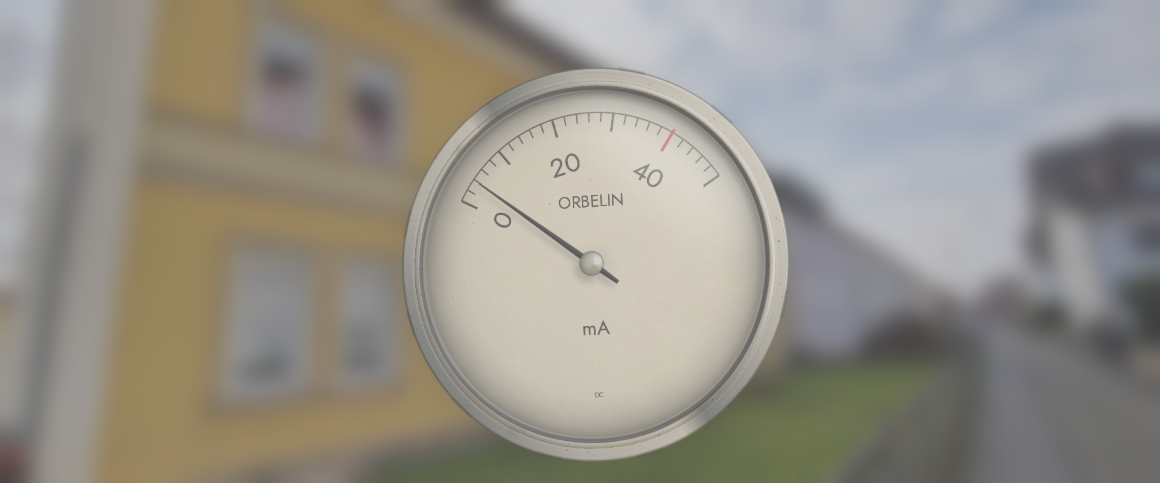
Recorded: {"value": 4, "unit": "mA"}
